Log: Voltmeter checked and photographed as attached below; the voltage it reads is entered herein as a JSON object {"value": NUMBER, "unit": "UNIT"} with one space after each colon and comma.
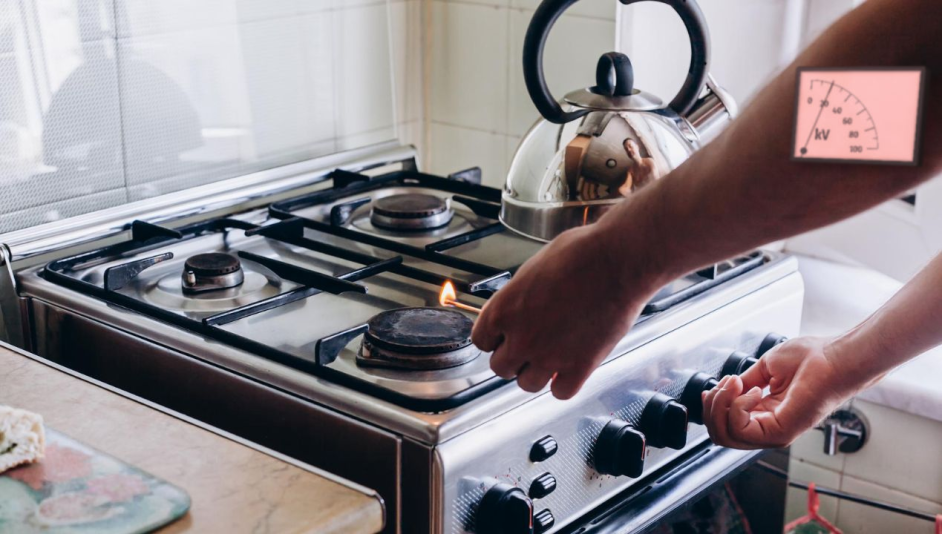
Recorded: {"value": 20, "unit": "kV"}
